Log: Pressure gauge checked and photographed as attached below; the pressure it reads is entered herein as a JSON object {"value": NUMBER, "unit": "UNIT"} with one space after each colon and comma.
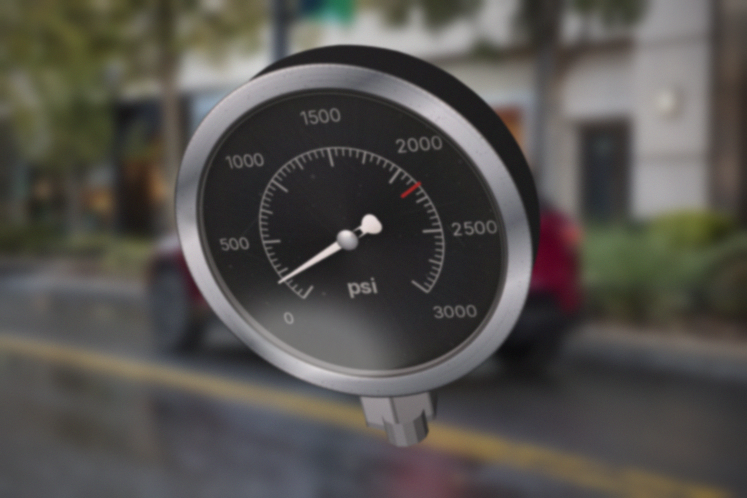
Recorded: {"value": 200, "unit": "psi"}
